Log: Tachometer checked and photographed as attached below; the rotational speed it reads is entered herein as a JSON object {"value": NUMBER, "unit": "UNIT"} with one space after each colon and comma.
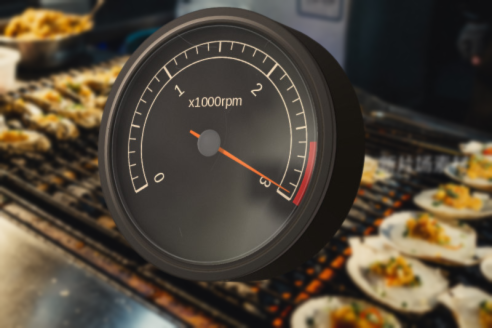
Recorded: {"value": 2950, "unit": "rpm"}
